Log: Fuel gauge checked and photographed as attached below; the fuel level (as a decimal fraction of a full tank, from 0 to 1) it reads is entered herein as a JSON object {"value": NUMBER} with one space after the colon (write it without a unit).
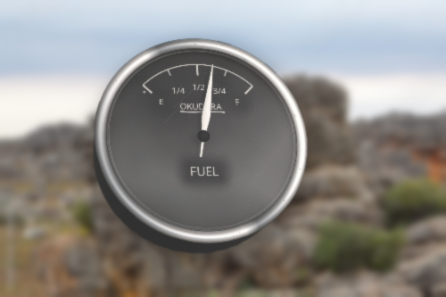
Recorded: {"value": 0.625}
